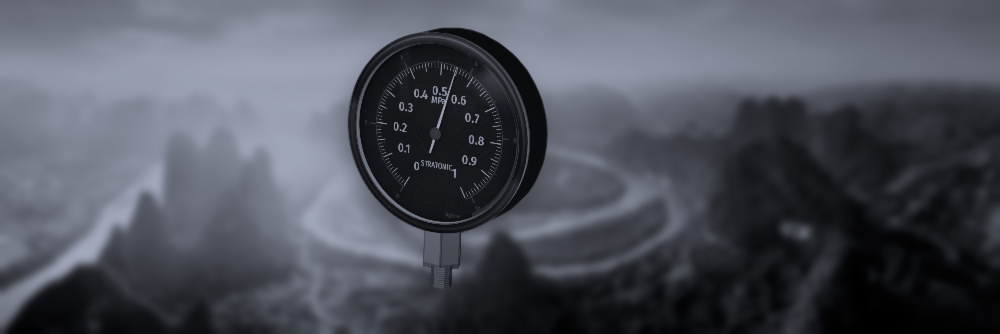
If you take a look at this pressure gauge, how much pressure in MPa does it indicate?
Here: 0.55 MPa
